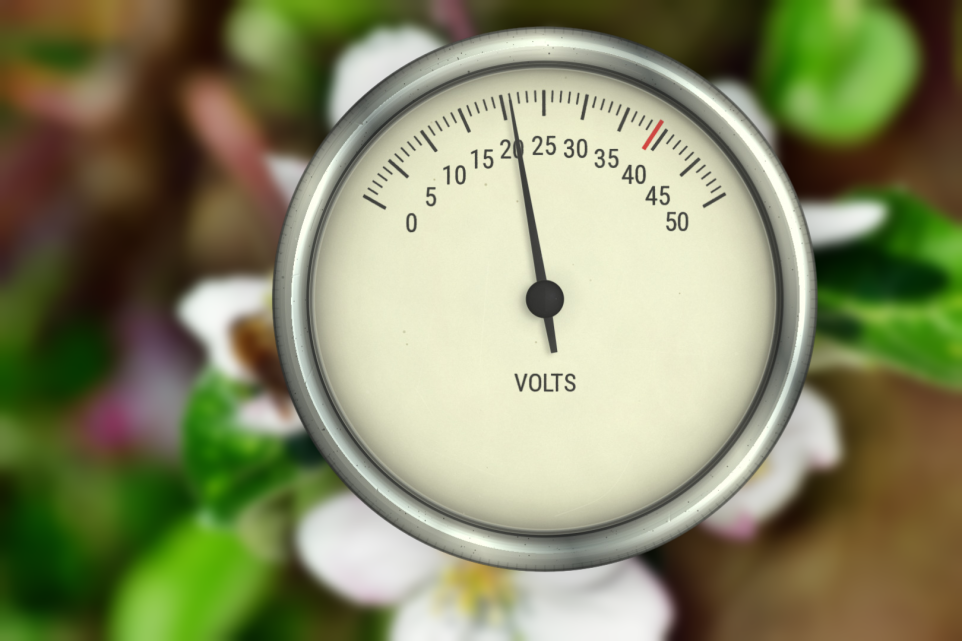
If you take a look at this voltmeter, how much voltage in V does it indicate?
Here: 21 V
